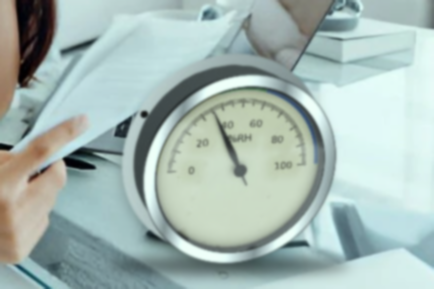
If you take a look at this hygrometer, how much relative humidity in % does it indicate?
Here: 35 %
